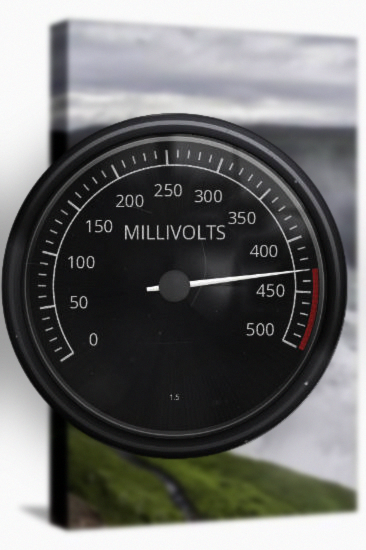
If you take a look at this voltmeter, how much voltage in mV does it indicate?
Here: 430 mV
